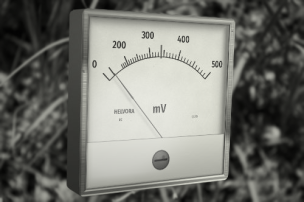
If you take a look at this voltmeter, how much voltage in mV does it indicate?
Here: 100 mV
